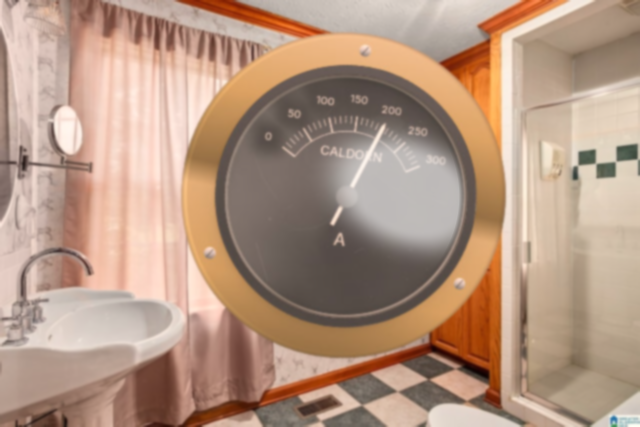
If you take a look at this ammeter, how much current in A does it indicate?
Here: 200 A
